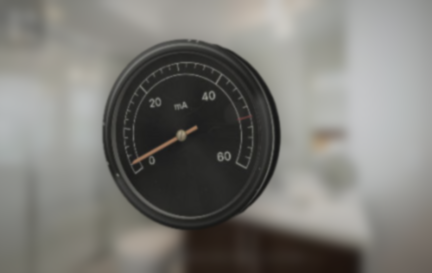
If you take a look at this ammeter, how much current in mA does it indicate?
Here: 2 mA
